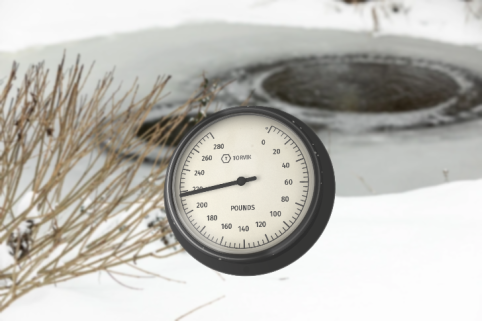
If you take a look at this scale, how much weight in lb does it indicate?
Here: 216 lb
